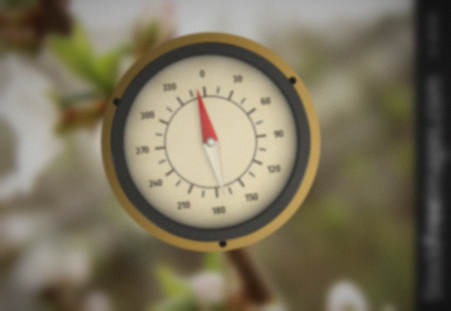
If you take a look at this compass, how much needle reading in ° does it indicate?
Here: 352.5 °
